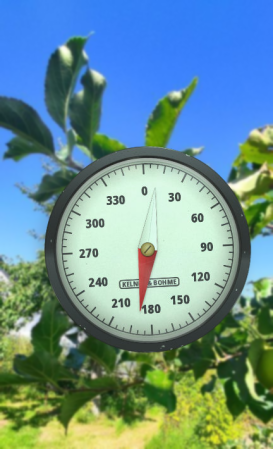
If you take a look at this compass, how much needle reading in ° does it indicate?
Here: 190 °
